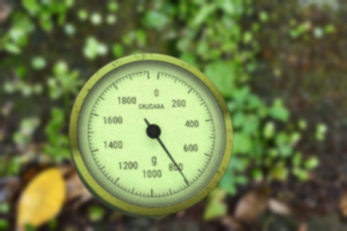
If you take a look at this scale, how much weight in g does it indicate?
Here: 800 g
